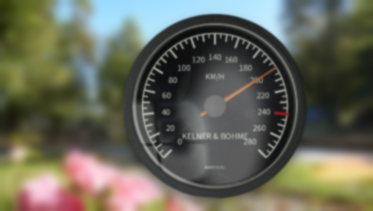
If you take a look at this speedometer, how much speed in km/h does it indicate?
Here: 200 km/h
